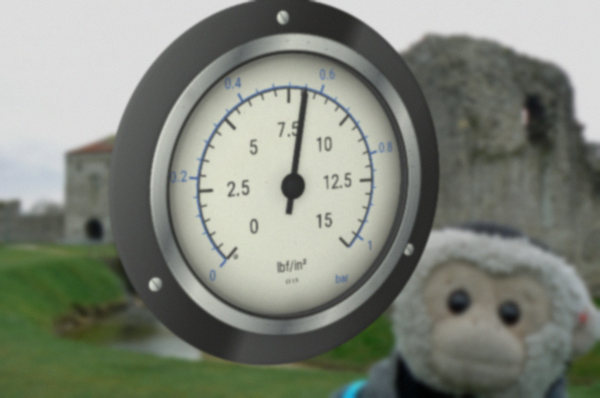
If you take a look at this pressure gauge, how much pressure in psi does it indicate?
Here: 8 psi
